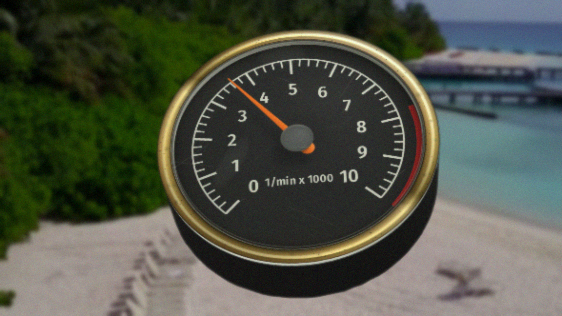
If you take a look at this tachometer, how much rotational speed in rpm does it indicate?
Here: 3600 rpm
